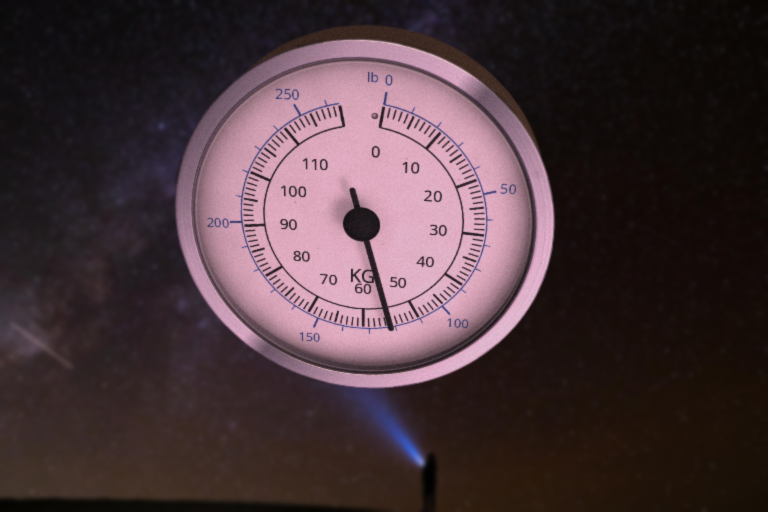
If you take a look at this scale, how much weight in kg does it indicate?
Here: 55 kg
